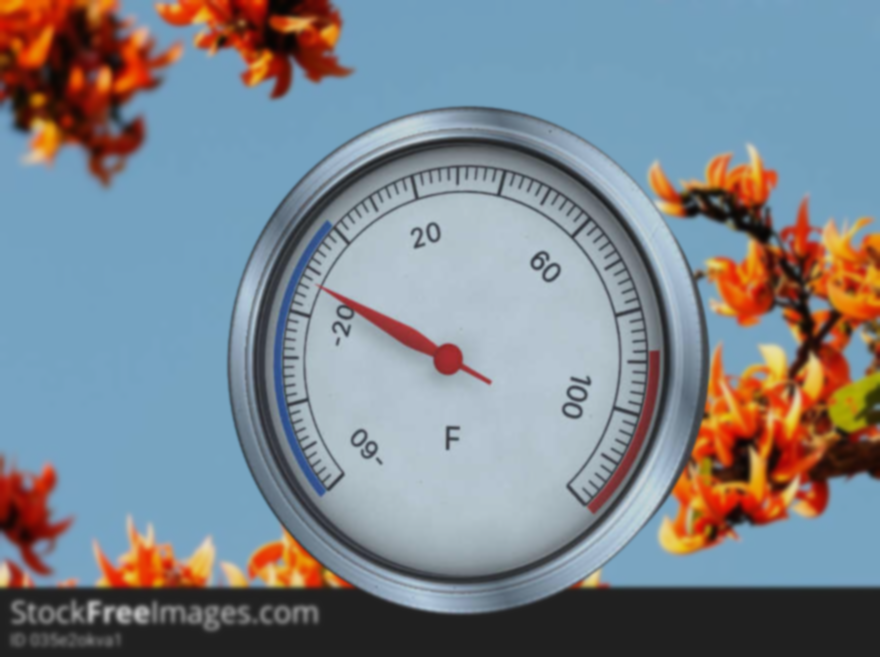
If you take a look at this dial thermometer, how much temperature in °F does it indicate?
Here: -12 °F
